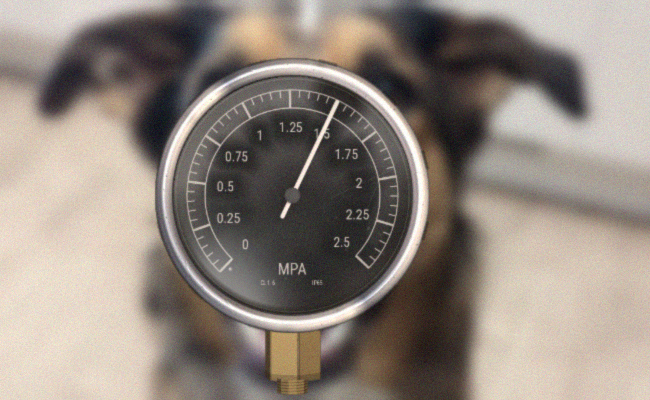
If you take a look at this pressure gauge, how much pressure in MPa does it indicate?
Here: 1.5 MPa
